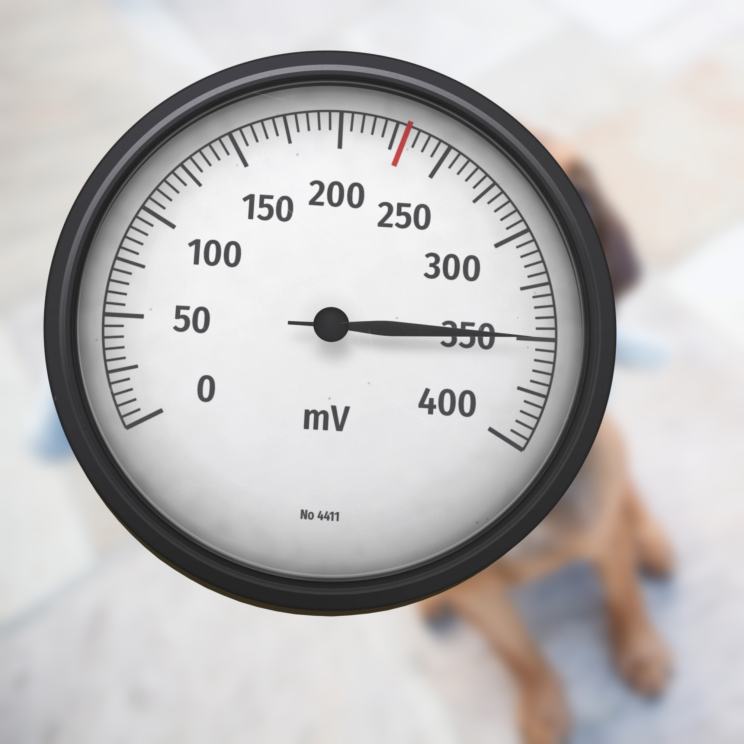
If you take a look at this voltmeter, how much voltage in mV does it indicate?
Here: 350 mV
